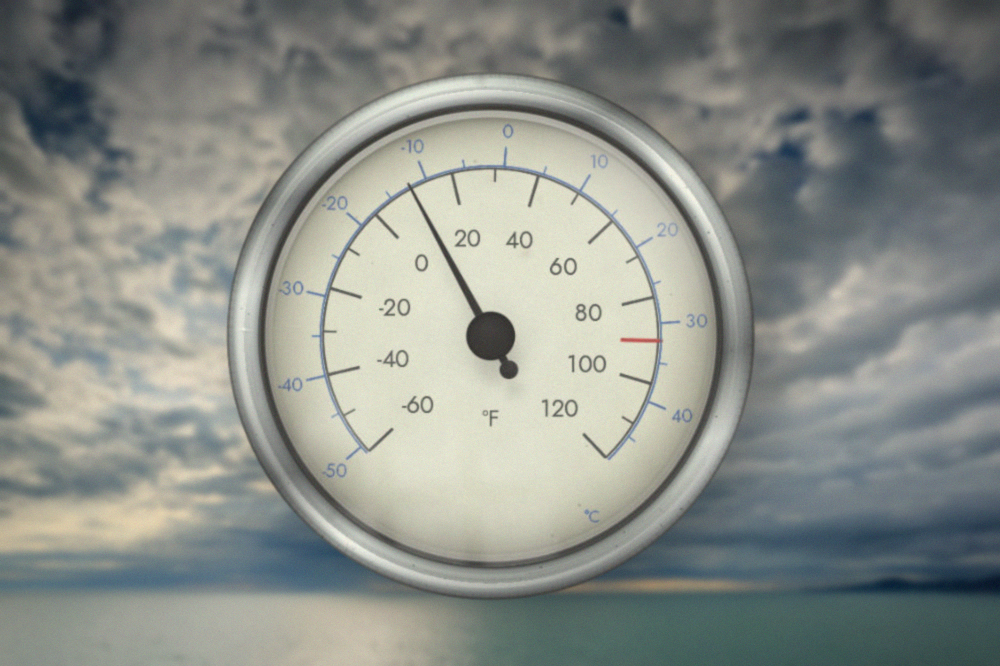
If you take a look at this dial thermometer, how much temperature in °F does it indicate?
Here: 10 °F
